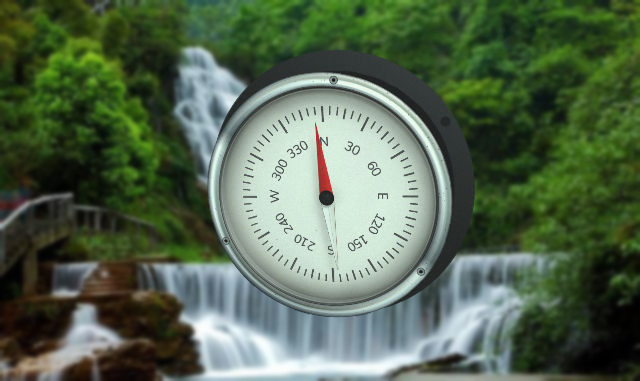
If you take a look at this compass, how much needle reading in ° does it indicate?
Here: 355 °
